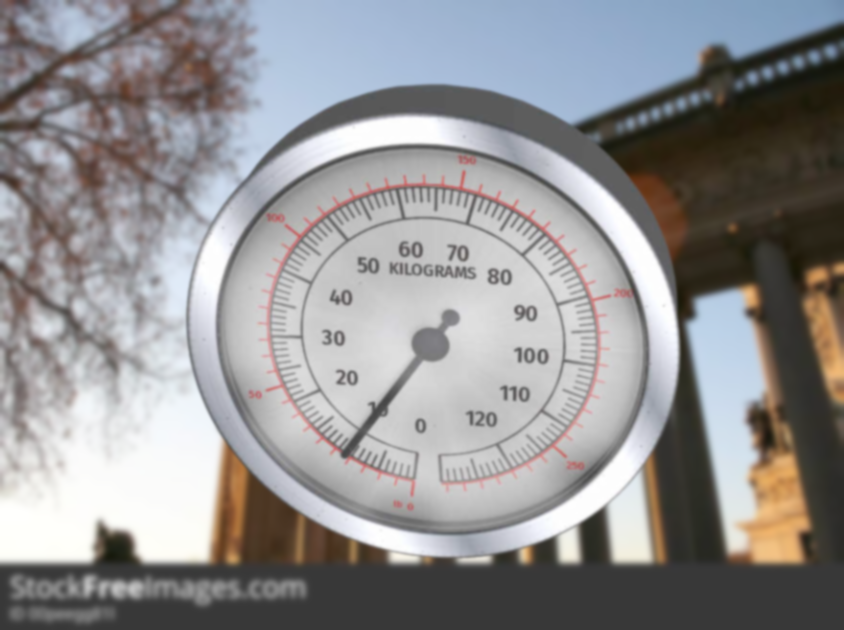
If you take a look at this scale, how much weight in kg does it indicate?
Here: 10 kg
